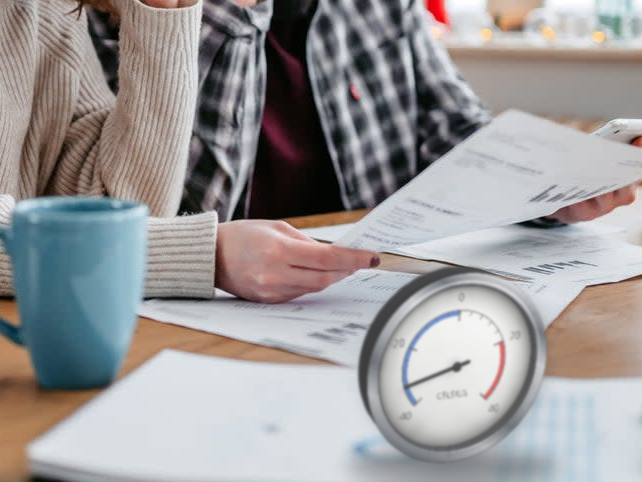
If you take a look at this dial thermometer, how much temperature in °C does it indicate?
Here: -32 °C
